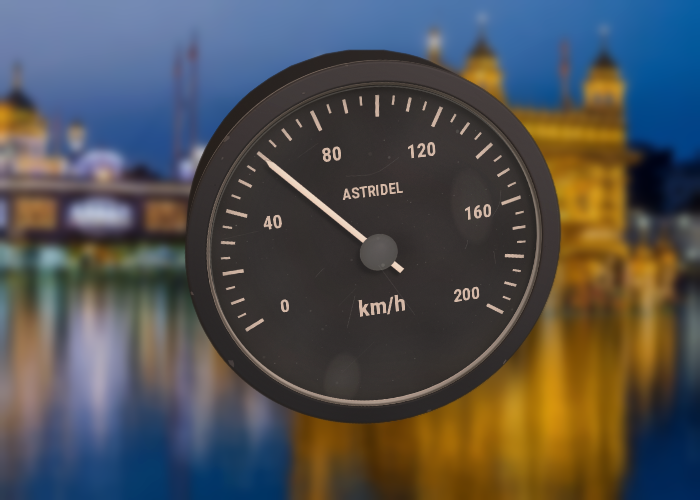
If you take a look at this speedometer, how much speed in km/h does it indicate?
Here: 60 km/h
